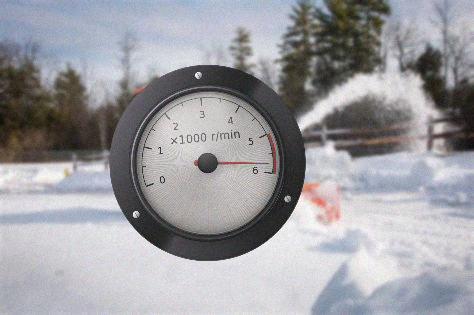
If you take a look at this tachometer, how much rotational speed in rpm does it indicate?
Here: 5750 rpm
